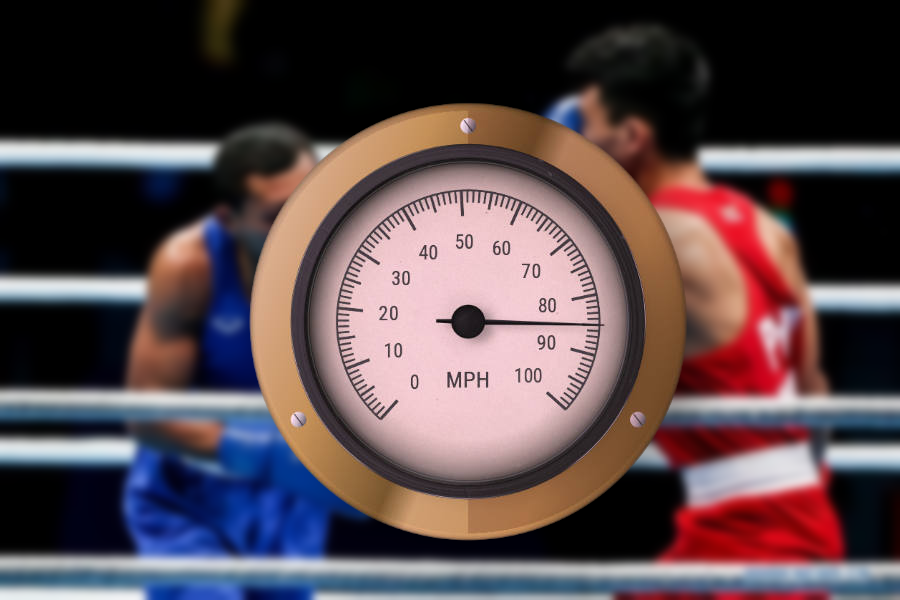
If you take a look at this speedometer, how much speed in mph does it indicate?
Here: 85 mph
